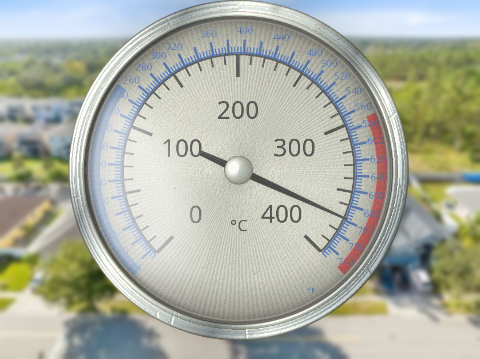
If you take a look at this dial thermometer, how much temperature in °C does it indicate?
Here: 370 °C
